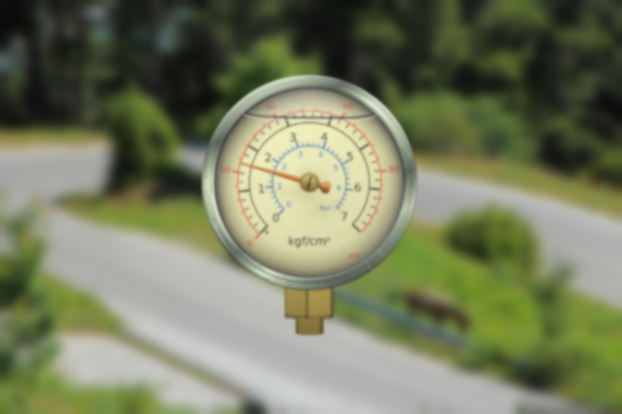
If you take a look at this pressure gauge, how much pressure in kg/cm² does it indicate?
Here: 1.6 kg/cm²
